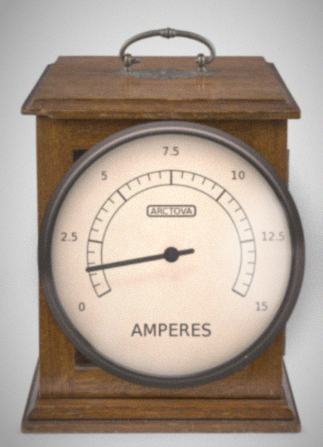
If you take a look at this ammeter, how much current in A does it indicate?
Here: 1.25 A
